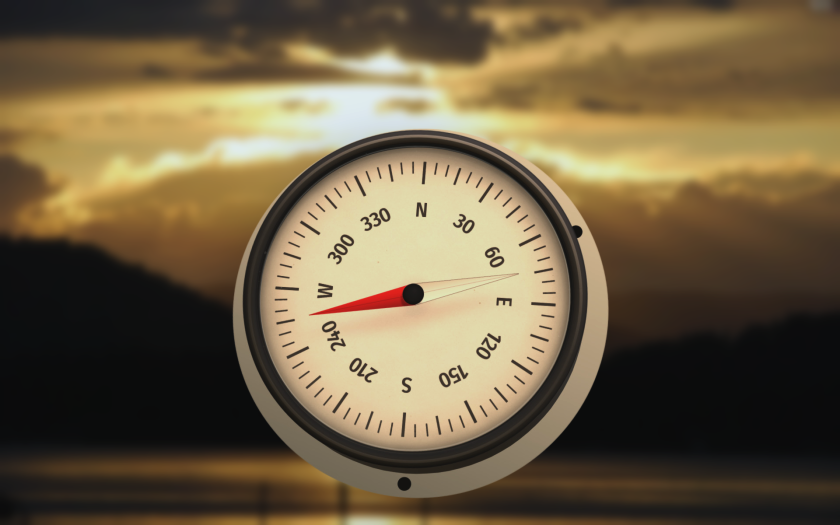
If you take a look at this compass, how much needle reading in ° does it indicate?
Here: 255 °
